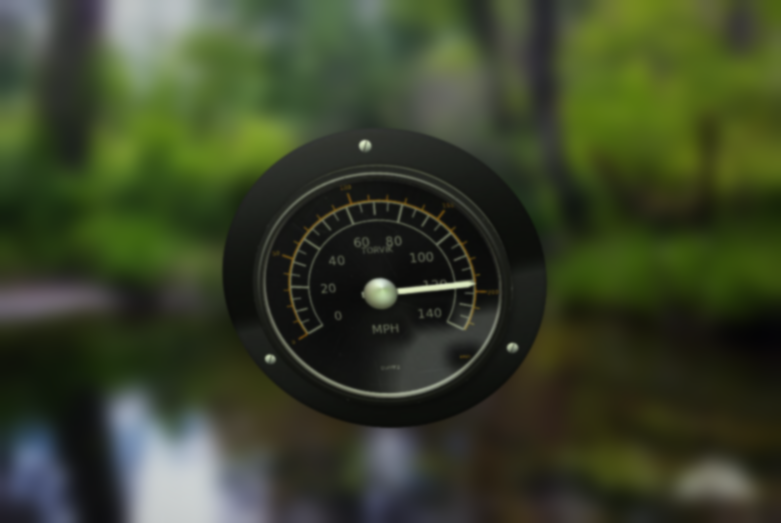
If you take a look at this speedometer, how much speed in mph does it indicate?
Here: 120 mph
